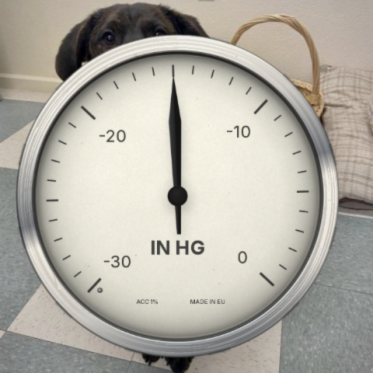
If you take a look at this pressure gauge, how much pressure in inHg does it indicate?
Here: -15 inHg
